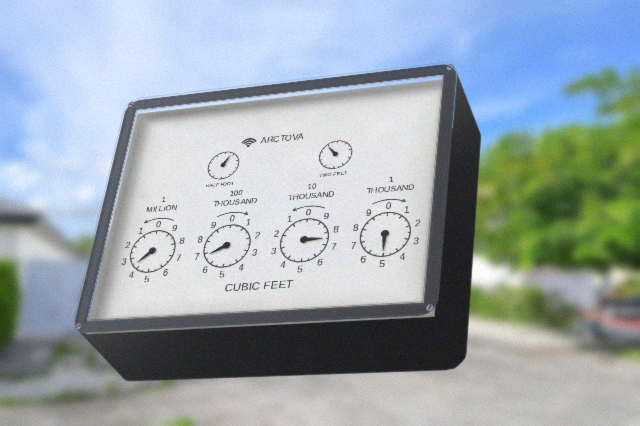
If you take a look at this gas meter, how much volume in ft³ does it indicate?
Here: 367500 ft³
